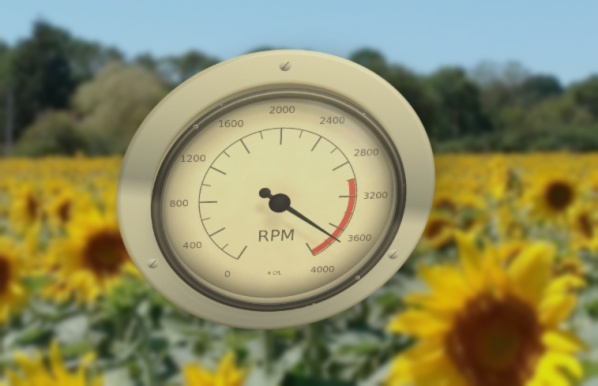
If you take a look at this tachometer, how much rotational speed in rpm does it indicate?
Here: 3700 rpm
